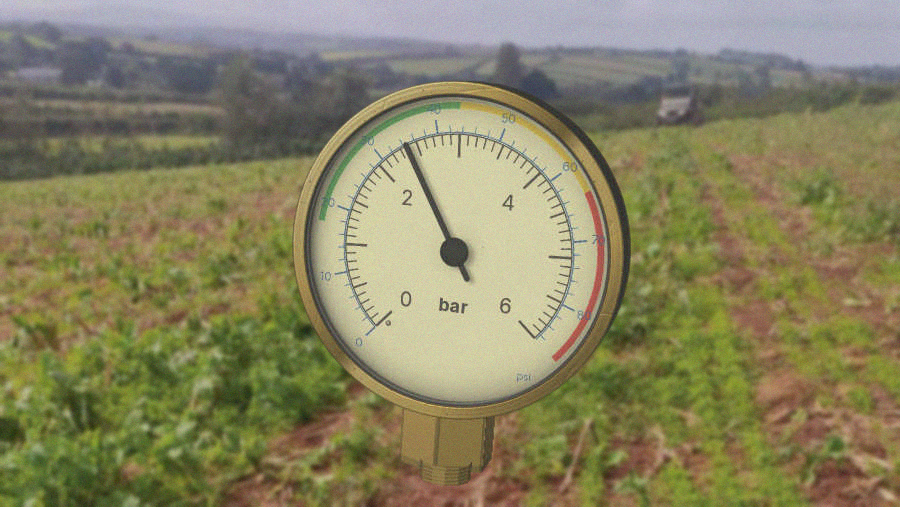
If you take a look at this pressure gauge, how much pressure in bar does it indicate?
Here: 2.4 bar
